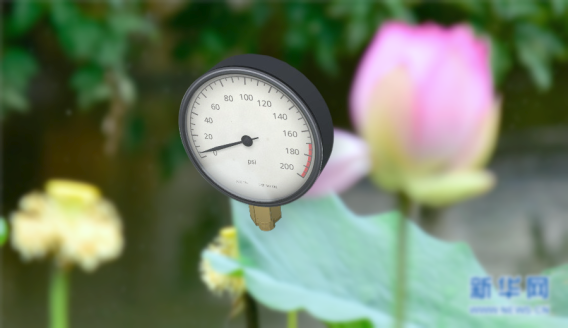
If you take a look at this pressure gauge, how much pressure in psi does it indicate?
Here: 5 psi
